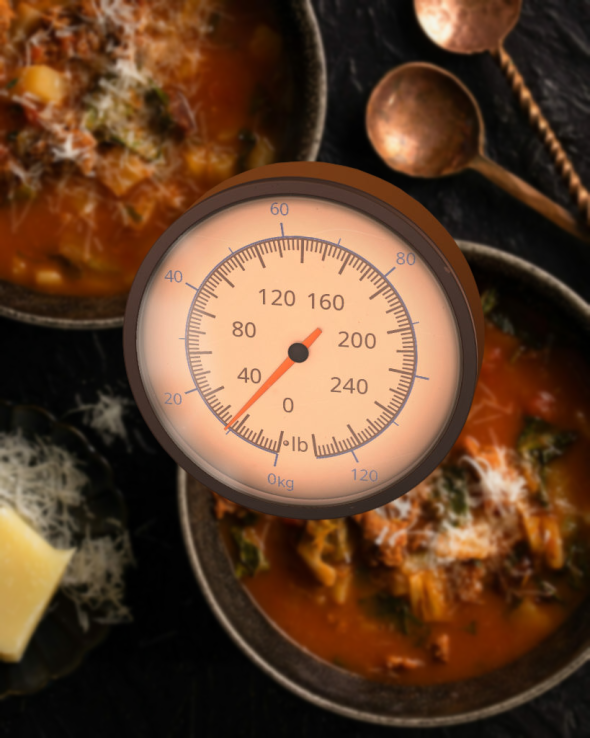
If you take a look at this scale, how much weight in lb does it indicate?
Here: 24 lb
